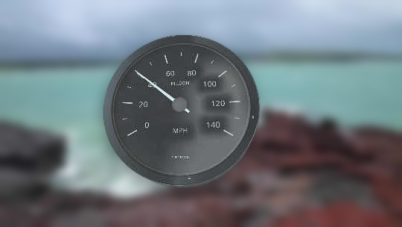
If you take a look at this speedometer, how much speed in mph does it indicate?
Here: 40 mph
